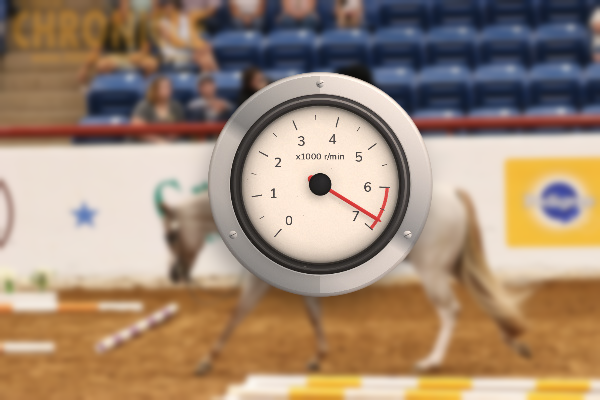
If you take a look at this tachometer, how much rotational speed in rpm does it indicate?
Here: 6750 rpm
